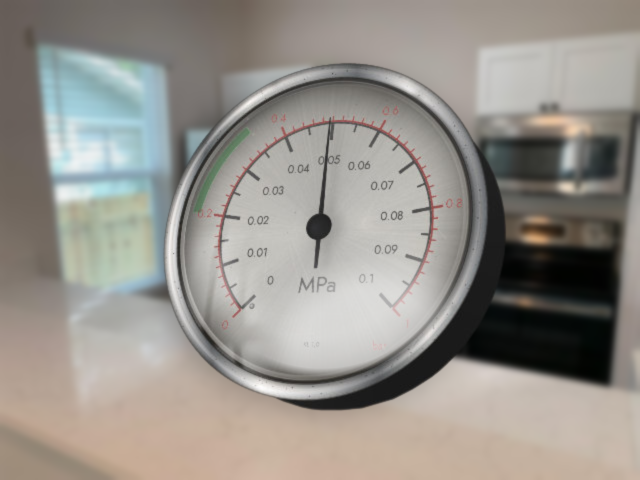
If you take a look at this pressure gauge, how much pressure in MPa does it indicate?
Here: 0.05 MPa
